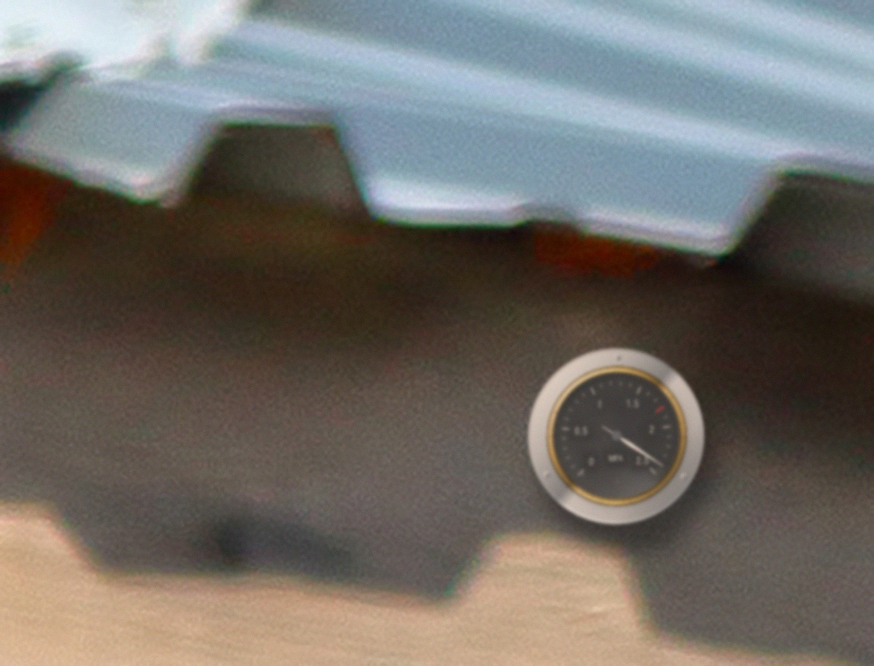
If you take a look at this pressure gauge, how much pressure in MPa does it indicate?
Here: 2.4 MPa
